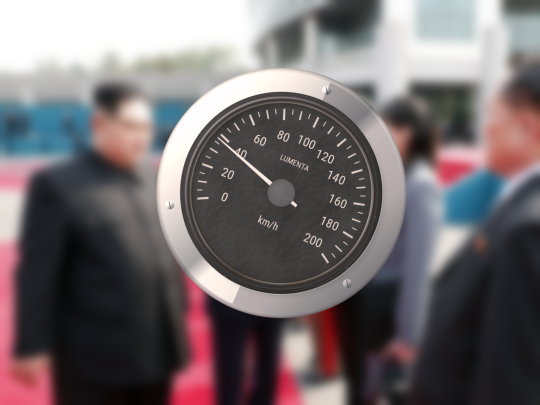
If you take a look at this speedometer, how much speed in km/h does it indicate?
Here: 37.5 km/h
